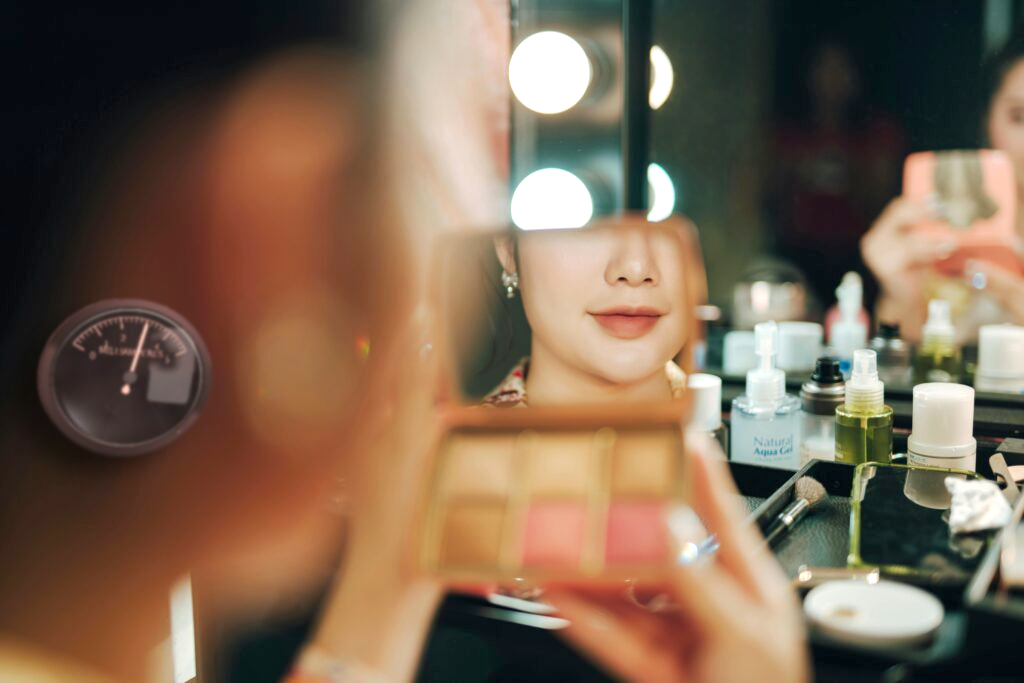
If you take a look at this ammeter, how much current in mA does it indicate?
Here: 3 mA
